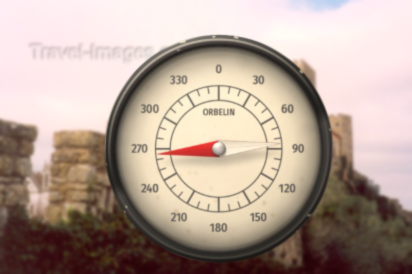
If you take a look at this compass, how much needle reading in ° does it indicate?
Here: 265 °
